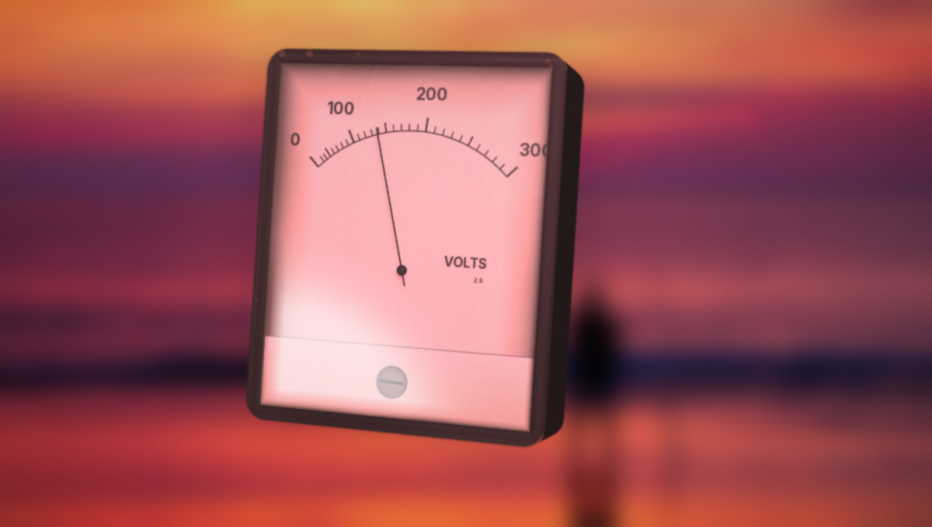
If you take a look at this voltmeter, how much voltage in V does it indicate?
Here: 140 V
